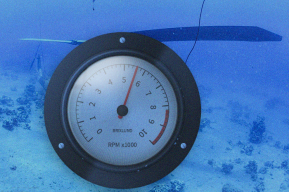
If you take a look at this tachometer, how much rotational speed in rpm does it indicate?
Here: 5600 rpm
